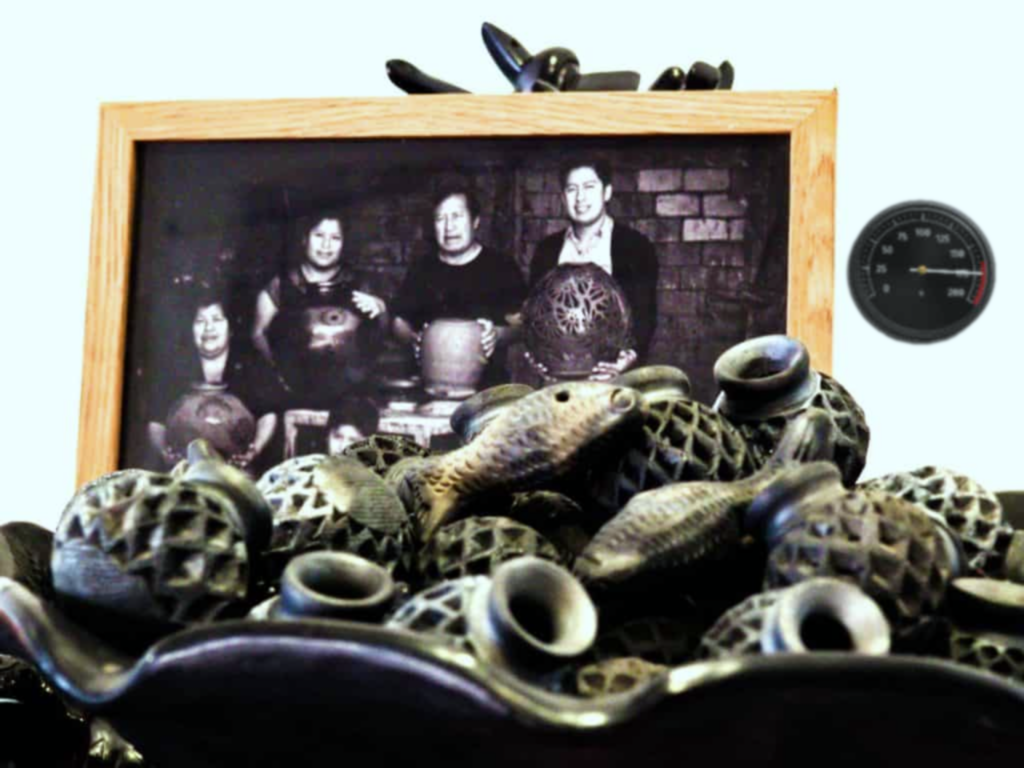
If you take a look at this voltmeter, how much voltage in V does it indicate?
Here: 175 V
